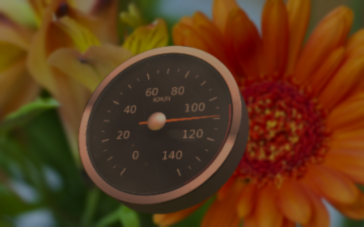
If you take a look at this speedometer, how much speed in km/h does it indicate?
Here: 110 km/h
